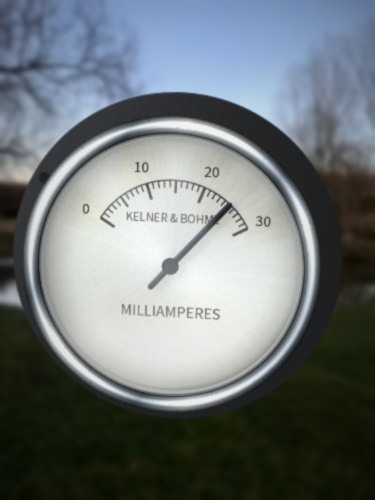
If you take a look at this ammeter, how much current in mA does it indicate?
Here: 25 mA
